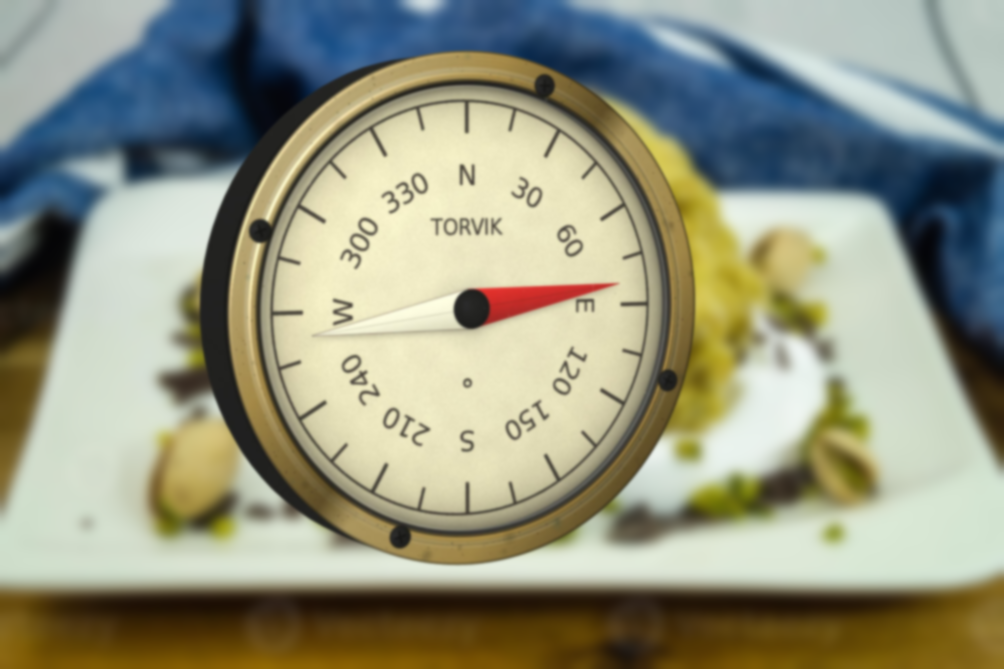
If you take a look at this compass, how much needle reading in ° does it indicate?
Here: 82.5 °
